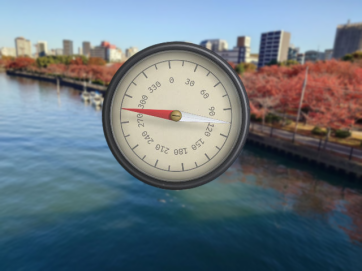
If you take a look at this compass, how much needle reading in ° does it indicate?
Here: 285 °
